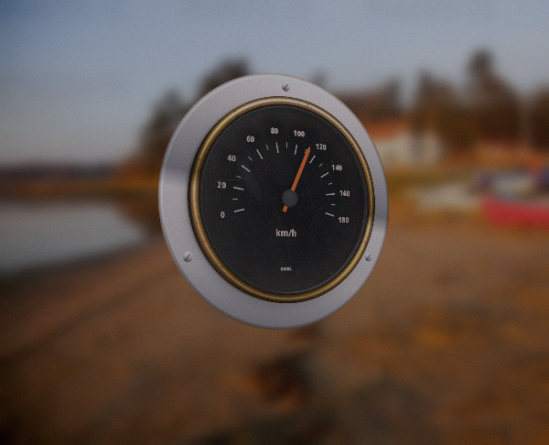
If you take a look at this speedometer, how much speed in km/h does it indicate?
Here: 110 km/h
